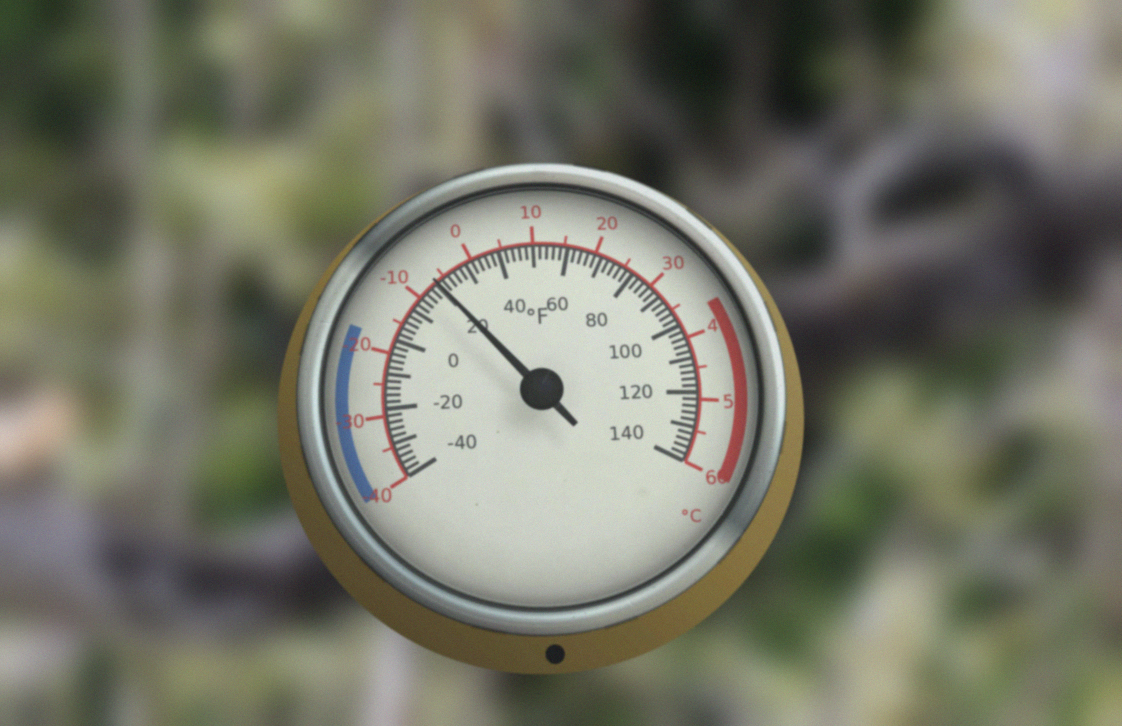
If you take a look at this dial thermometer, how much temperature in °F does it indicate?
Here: 20 °F
